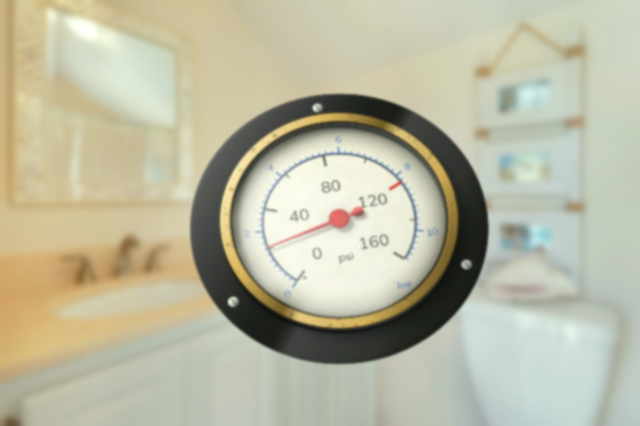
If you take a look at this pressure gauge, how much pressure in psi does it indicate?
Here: 20 psi
